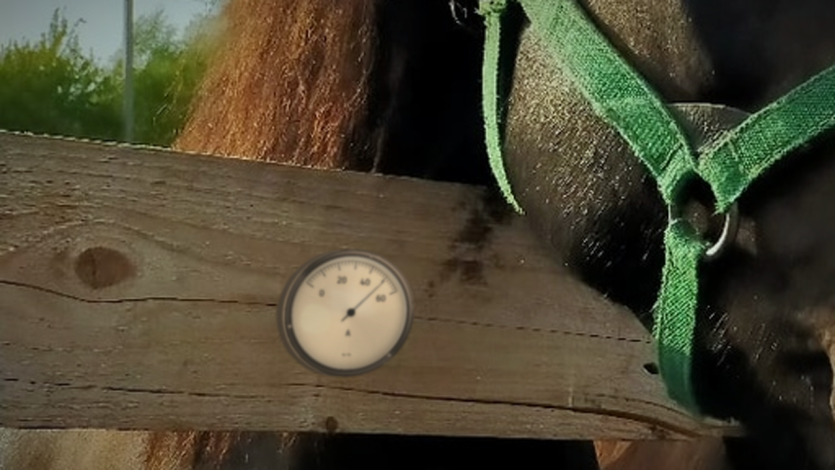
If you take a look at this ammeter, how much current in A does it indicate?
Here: 50 A
